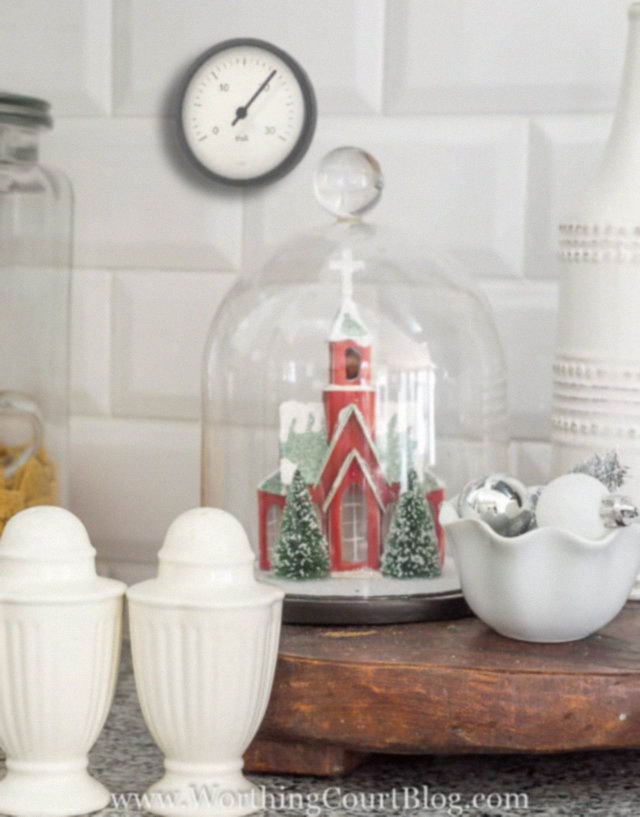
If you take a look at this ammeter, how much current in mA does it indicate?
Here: 20 mA
